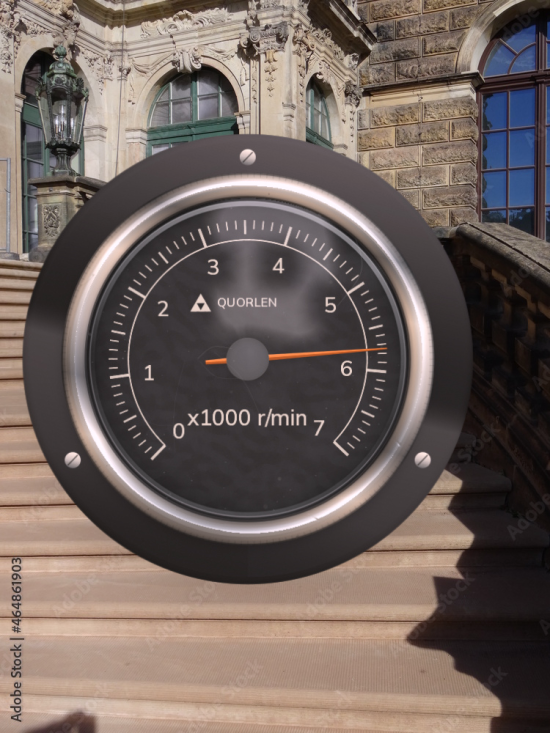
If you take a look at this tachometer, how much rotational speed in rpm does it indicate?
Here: 5750 rpm
